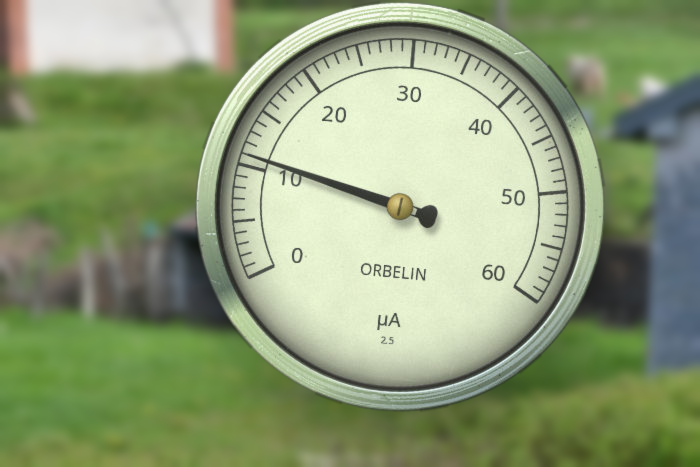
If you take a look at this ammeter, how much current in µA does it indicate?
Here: 11 µA
